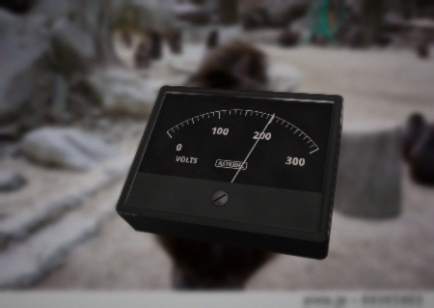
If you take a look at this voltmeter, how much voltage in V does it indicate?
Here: 200 V
